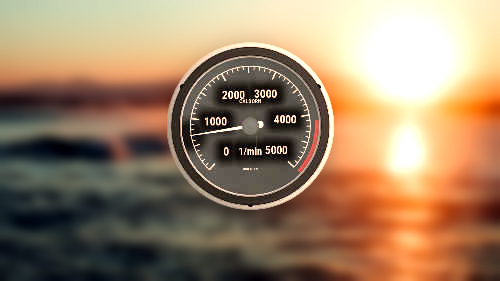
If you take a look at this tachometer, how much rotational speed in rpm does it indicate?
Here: 700 rpm
